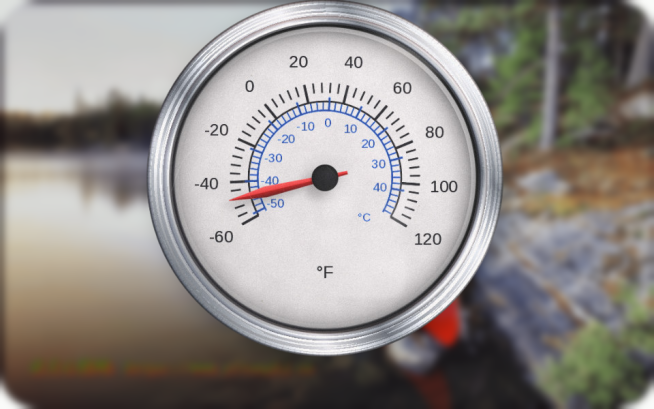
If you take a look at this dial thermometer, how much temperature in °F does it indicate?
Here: -48 °F
